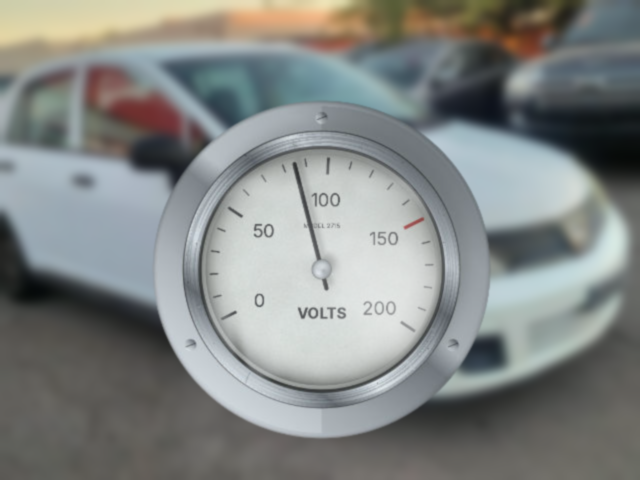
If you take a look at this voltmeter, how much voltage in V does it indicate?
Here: 85 V
